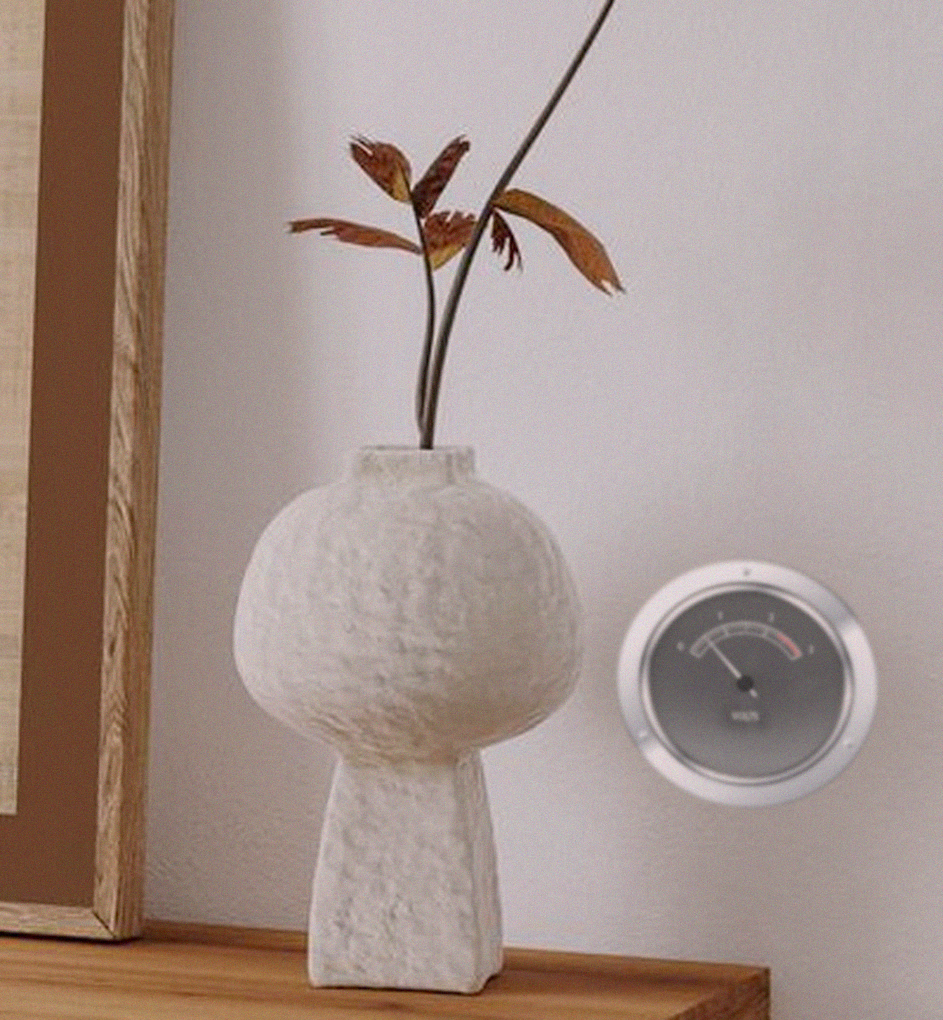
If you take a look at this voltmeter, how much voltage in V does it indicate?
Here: 0.5 V
